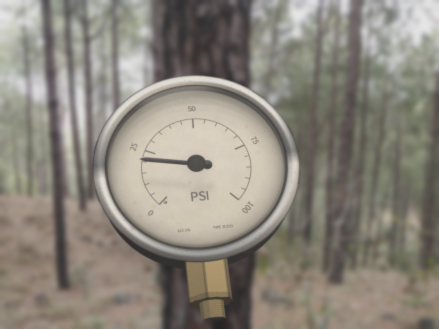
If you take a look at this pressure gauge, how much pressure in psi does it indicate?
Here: 20 psi
